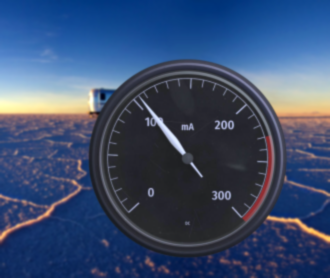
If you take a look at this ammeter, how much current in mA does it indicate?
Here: 105 mA
